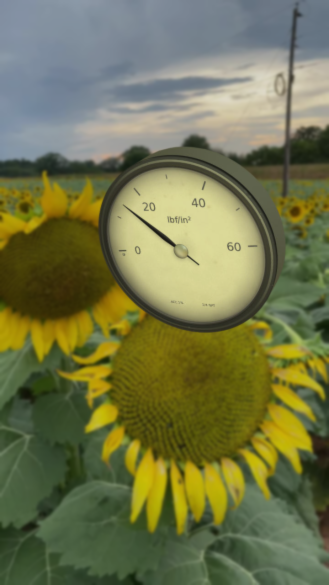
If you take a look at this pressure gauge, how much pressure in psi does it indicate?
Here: 15 psi
